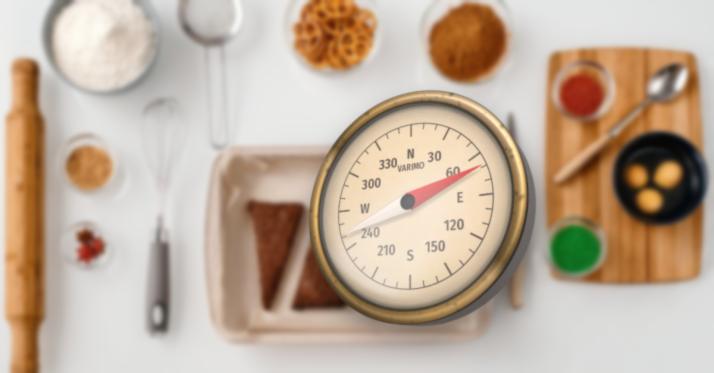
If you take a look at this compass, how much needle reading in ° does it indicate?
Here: 70 °
